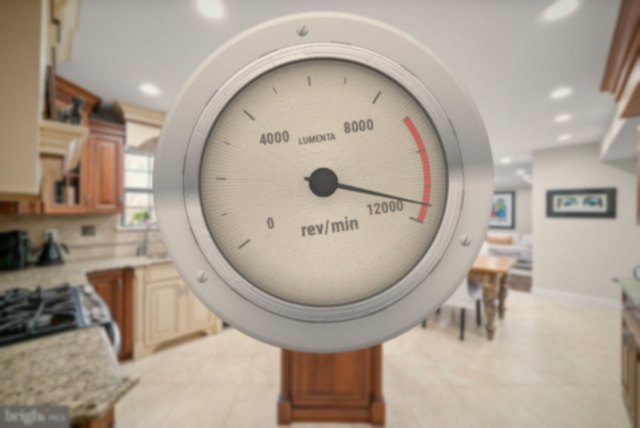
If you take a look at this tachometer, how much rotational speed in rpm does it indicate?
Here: 11500 rpm
